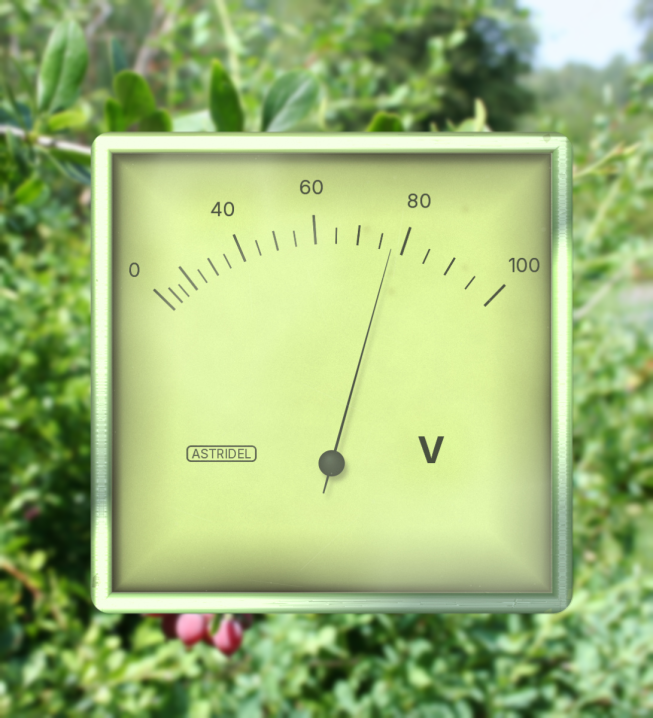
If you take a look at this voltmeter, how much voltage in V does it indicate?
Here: 77.5 V
